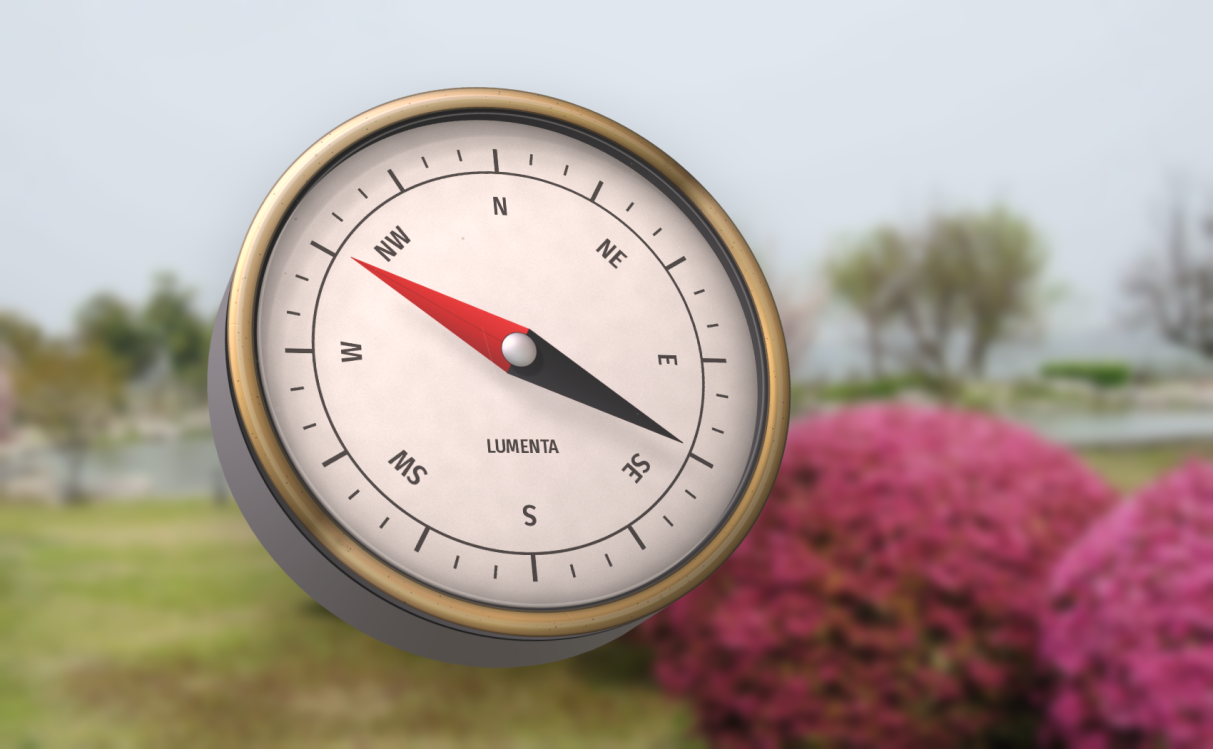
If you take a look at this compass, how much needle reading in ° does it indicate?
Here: 300 °
